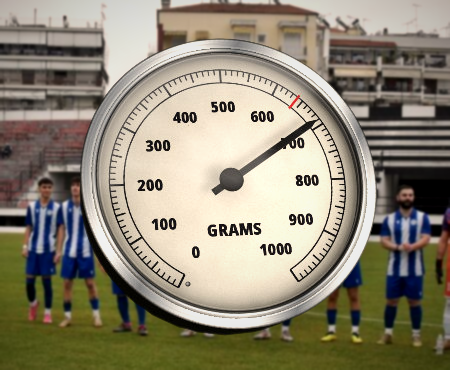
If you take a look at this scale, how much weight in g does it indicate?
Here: 690 g
